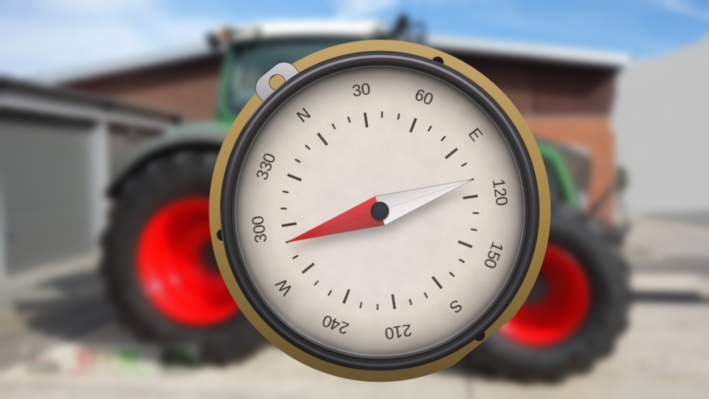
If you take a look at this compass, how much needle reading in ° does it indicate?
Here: 290 °
